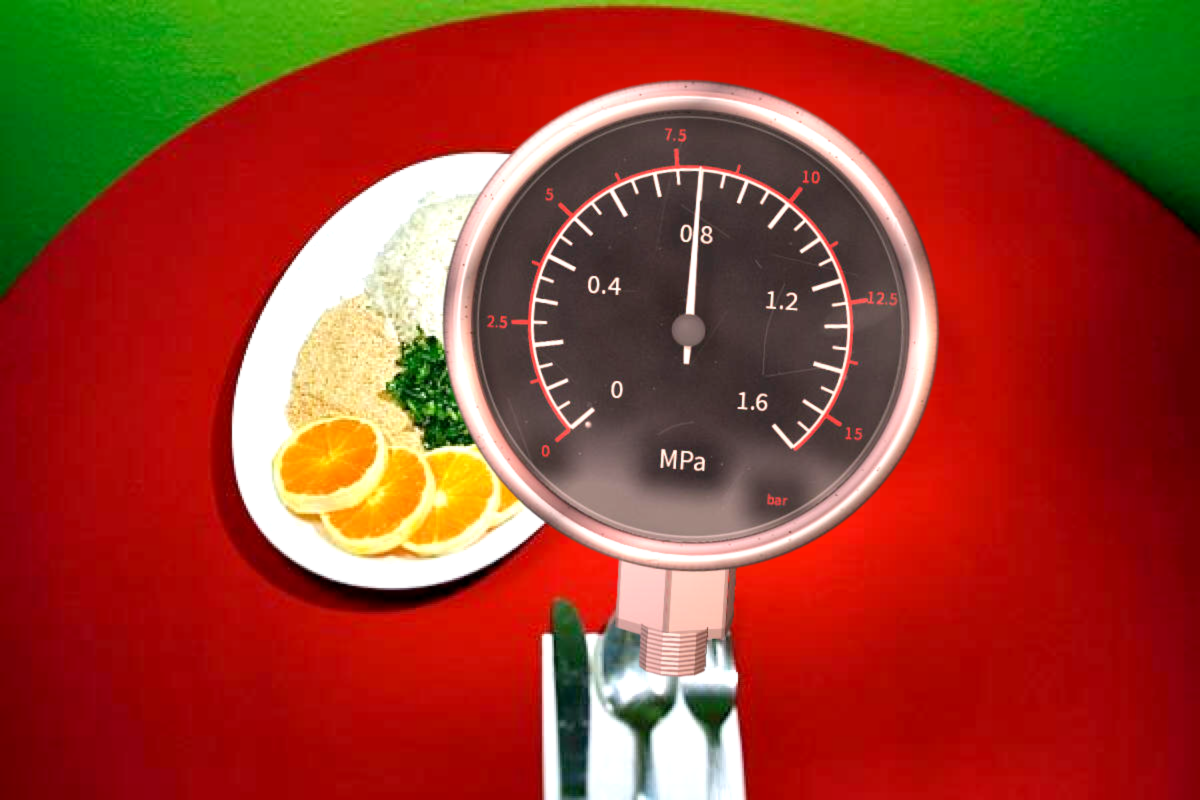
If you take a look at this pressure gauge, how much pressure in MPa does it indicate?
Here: 0.8 MPa
